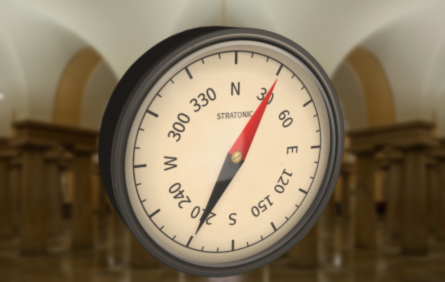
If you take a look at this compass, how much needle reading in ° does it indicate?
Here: 30 °
